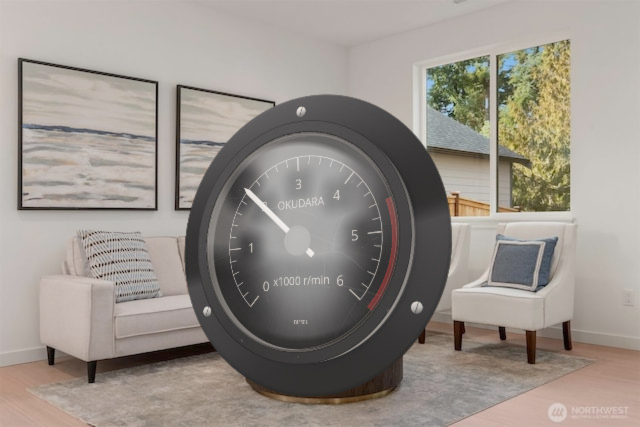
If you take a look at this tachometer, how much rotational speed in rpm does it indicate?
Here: 2000 rpm
